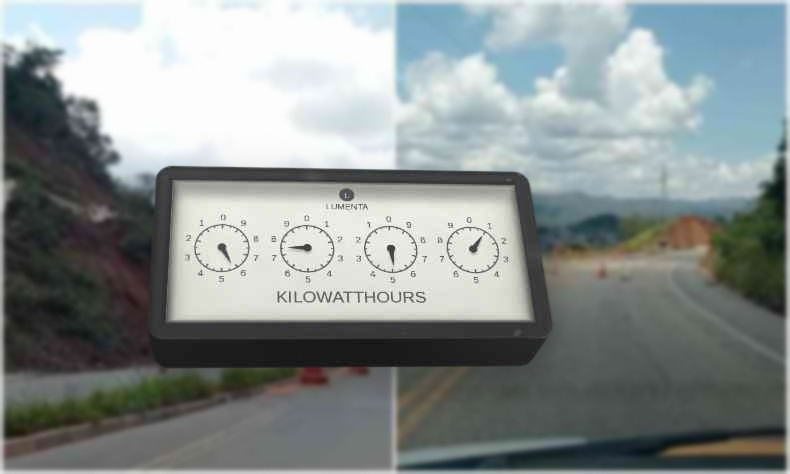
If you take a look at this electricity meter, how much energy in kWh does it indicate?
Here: 5751 kWh
